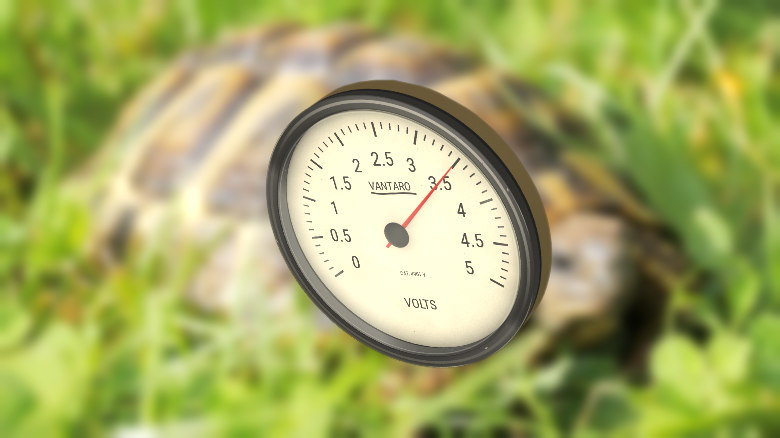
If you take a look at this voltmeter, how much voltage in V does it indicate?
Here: 3.5 V
